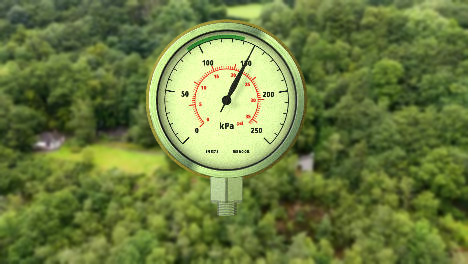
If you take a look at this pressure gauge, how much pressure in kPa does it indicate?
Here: 150 kPa
